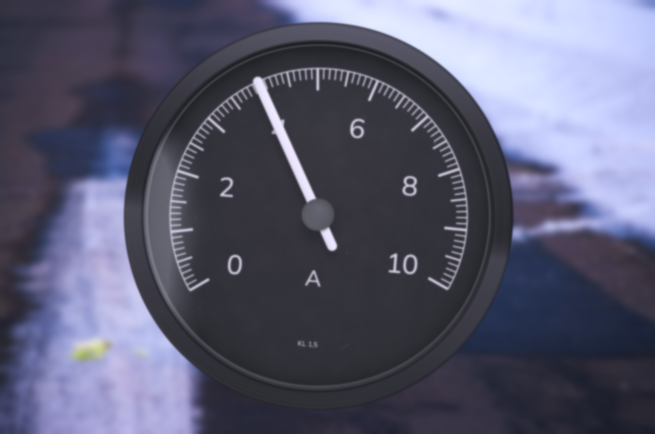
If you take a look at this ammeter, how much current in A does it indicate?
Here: 4 A
